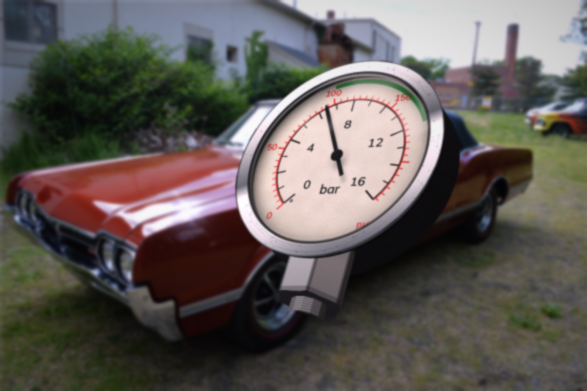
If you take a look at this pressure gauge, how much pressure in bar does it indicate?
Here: 6.5 bar
